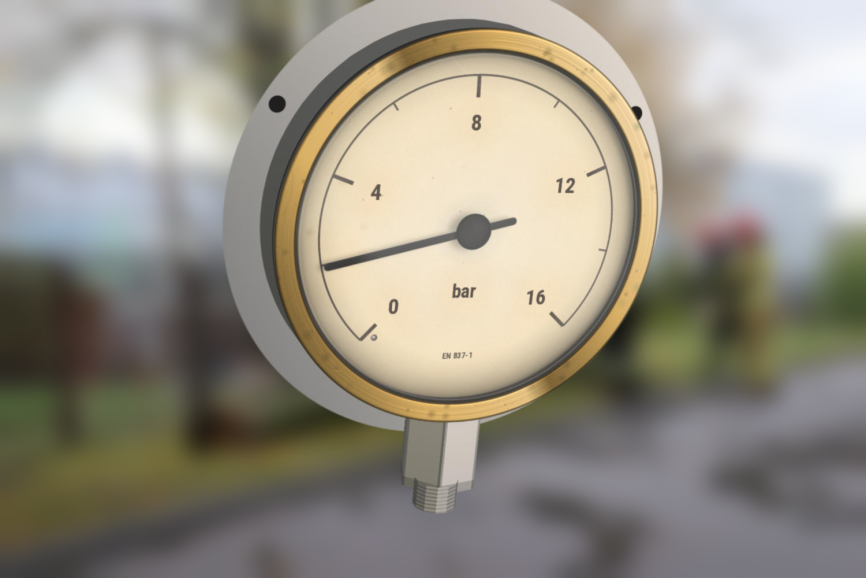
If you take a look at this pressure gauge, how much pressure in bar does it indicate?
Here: 2 bar
